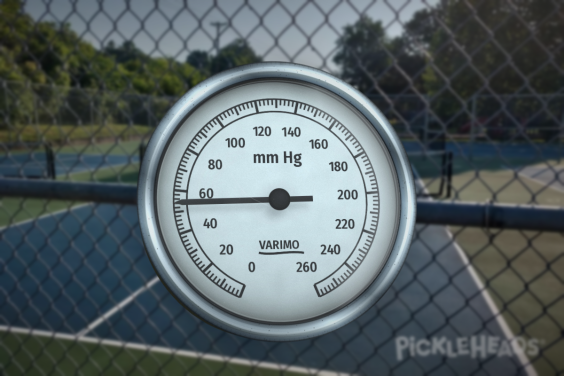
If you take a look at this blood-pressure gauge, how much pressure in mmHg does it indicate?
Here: 54 mmHg
